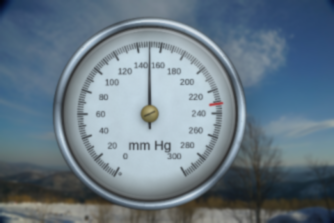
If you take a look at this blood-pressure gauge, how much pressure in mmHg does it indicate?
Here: 150 mmHg
